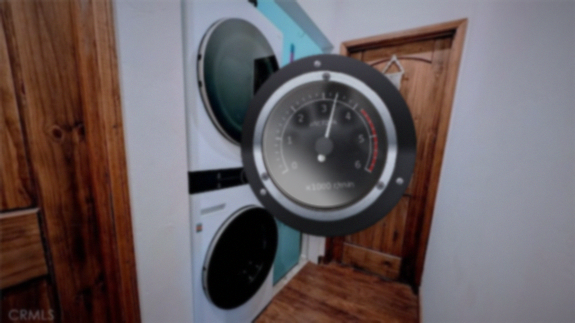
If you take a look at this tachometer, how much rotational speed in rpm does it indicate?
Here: 3400 rpm
